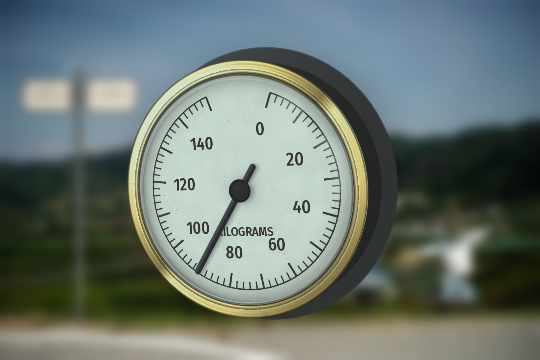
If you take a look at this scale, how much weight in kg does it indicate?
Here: 90 kg
